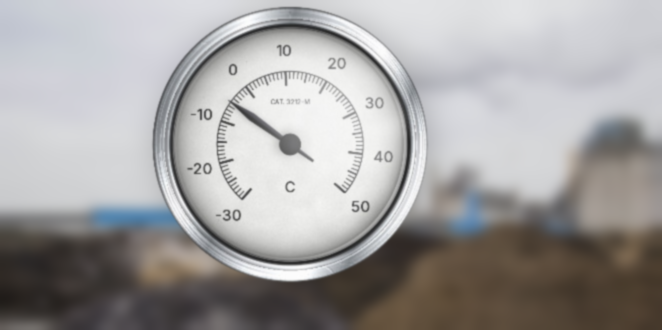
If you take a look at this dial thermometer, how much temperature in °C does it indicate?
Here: -5 °C
